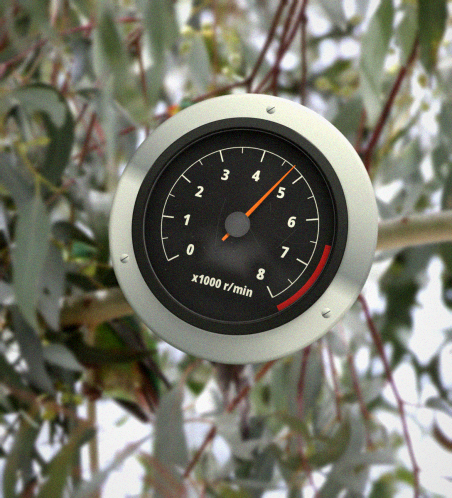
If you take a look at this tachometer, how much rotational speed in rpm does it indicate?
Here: 4750 rpm
